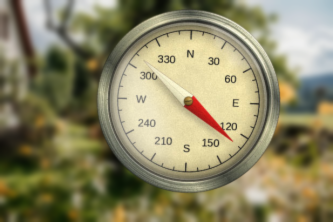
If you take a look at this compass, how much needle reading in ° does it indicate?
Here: 130 °
